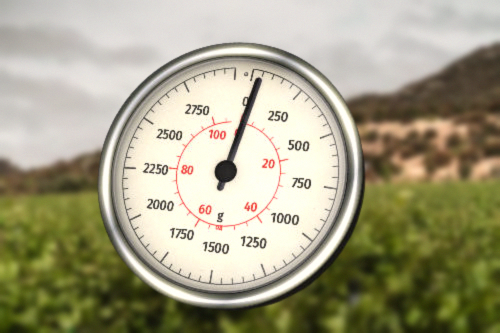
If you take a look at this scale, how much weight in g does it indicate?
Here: 50 g
